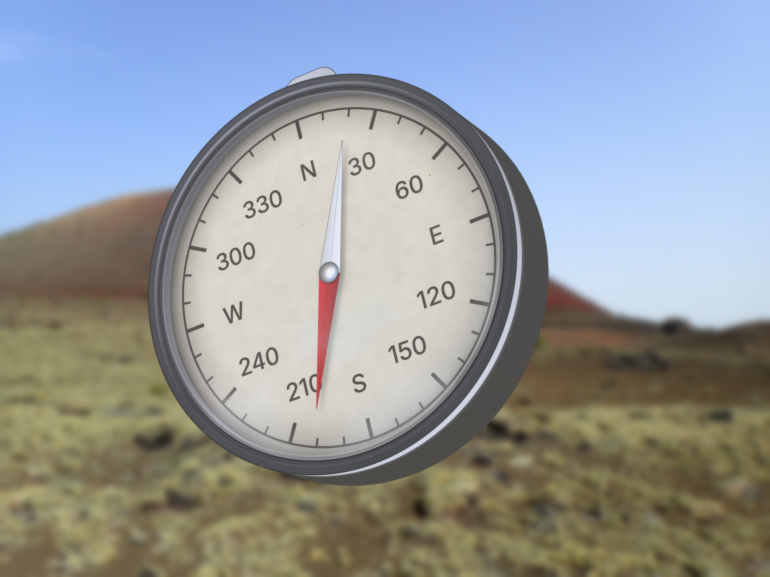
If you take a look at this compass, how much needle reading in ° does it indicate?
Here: 200 °
